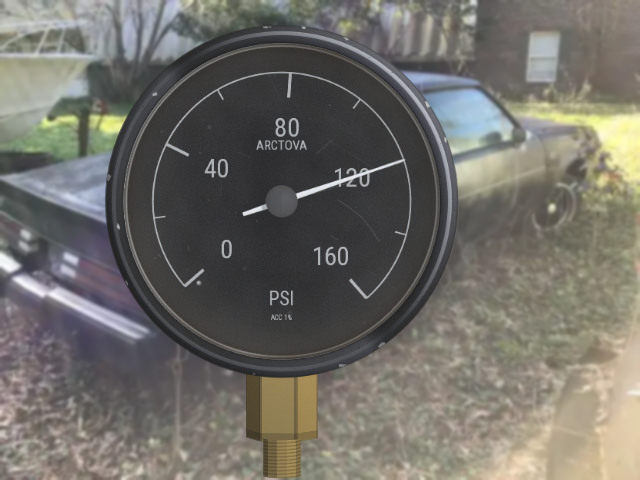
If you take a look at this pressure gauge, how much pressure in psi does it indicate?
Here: 120 psi
